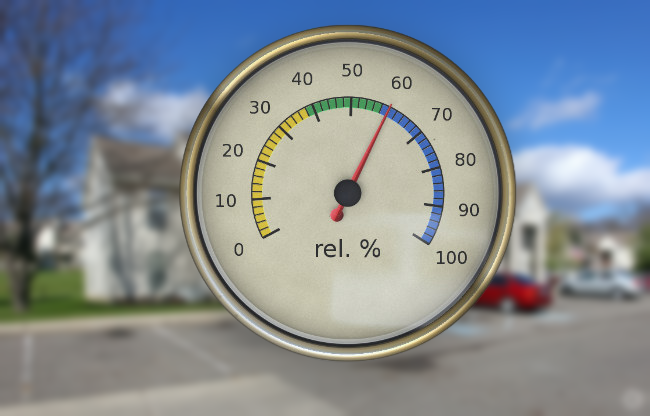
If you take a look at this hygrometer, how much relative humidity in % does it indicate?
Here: 60 %
